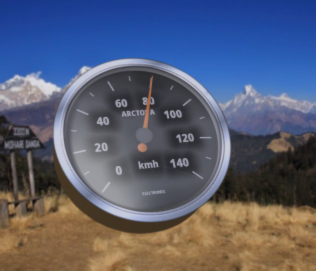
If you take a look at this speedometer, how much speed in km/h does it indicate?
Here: 80 km/h
